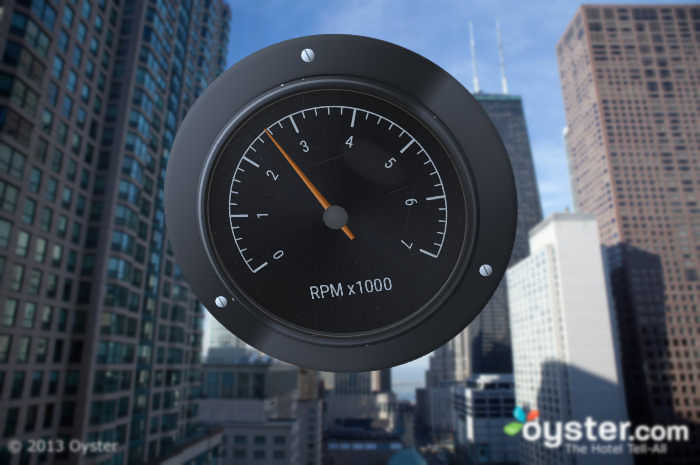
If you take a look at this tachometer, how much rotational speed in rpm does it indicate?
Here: 2600 rpm
